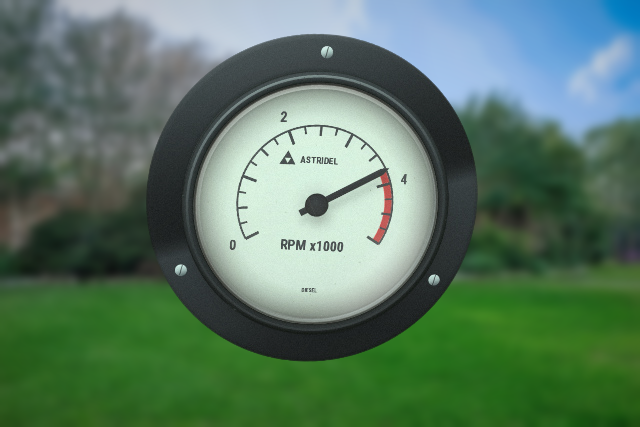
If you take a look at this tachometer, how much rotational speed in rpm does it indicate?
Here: 3750 rpm
